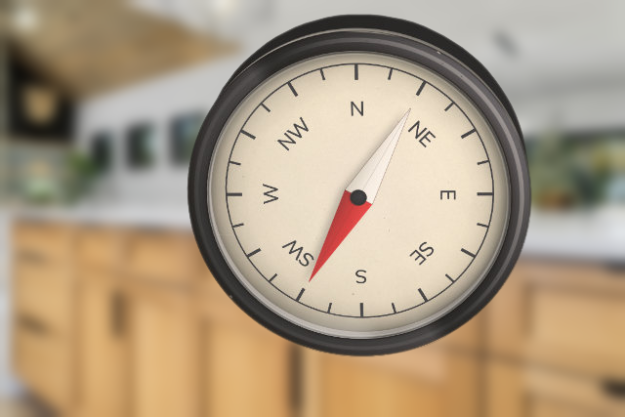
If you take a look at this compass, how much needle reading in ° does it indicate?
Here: 210 °
